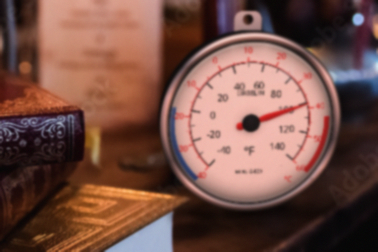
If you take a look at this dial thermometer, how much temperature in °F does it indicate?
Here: 100 °F
